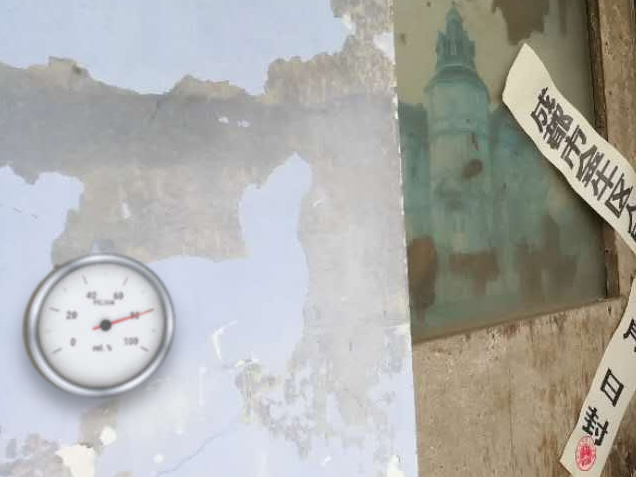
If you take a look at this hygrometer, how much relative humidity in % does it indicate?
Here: 80 %
